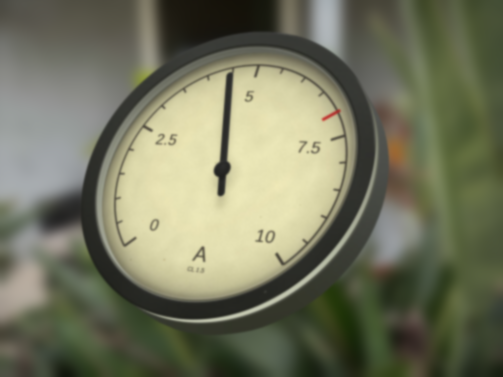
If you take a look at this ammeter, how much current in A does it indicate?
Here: 4.5 A
